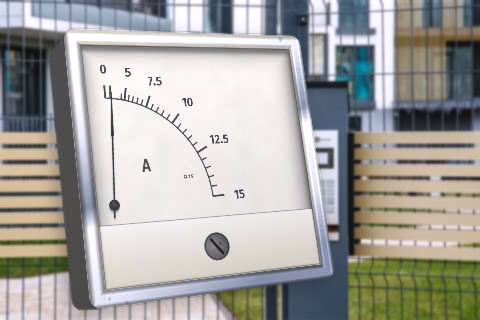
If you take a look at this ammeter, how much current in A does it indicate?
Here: 2.5 A
